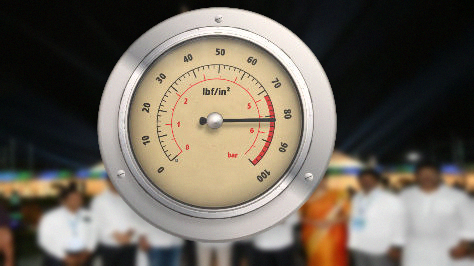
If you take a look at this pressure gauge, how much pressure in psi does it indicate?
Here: 82 psi
